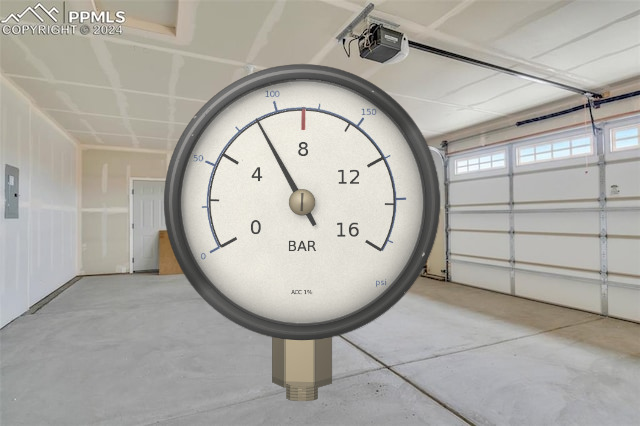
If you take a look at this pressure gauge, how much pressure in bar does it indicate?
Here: 6 bar
